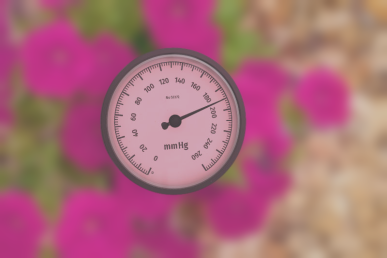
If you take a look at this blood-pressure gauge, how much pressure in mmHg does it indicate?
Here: 190 mmHg
